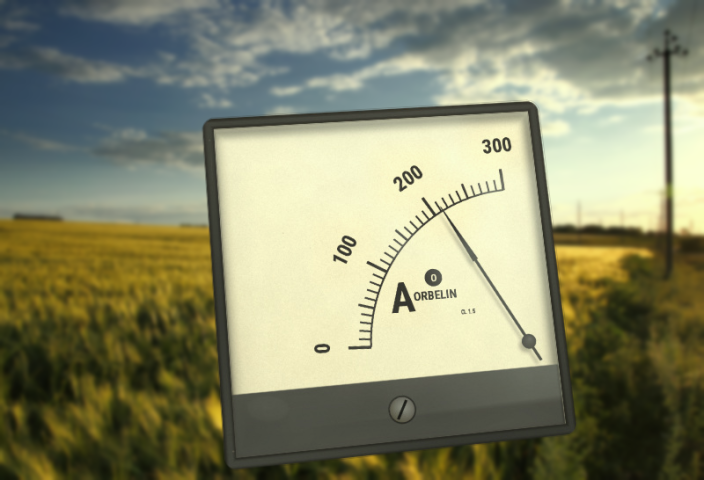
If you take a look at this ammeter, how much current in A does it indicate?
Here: 210 A
